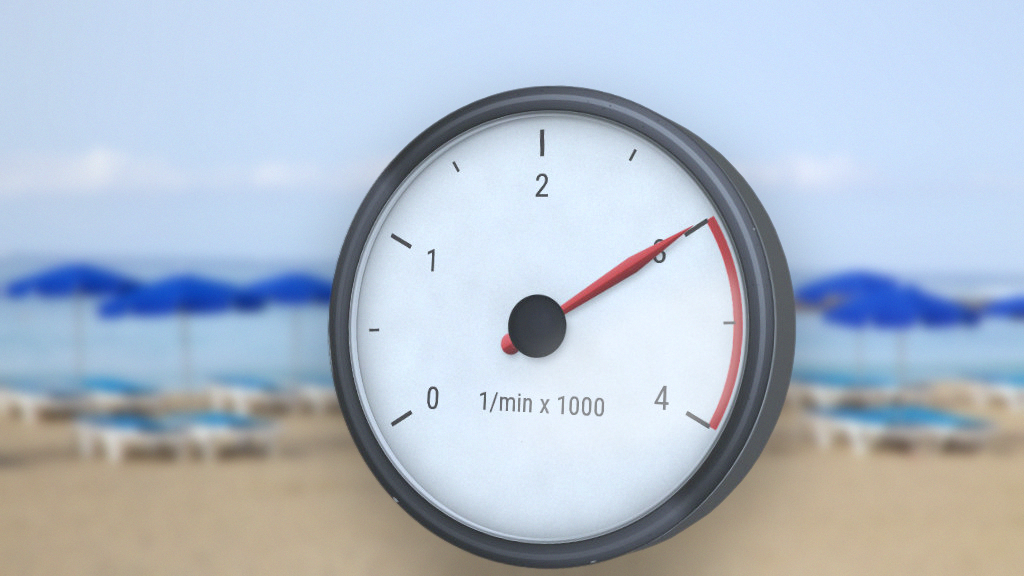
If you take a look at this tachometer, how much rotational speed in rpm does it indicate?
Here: 3000 rpm
